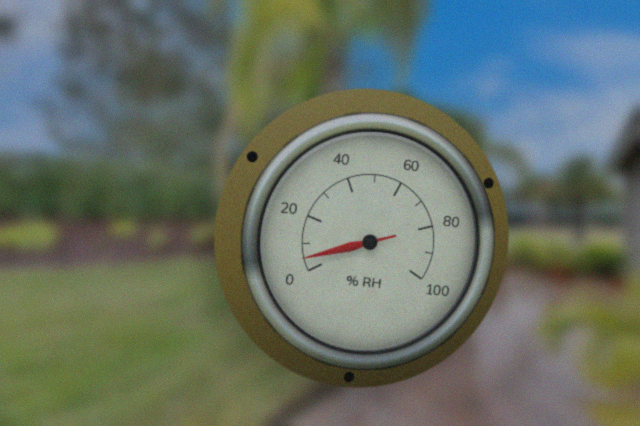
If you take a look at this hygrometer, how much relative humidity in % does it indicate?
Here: 5 %
